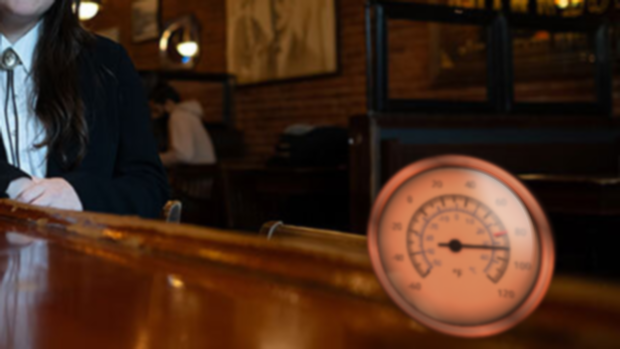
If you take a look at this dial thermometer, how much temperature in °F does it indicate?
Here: 90 °F
